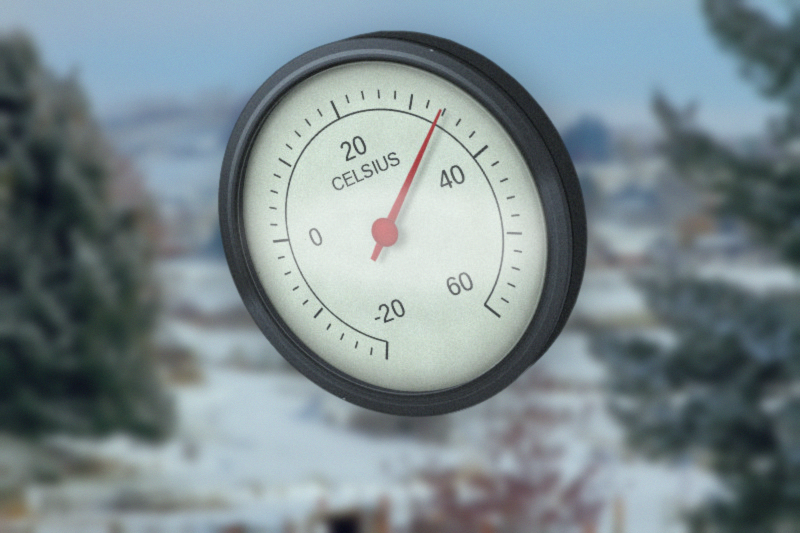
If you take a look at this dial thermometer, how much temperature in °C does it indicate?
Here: 34 °C
